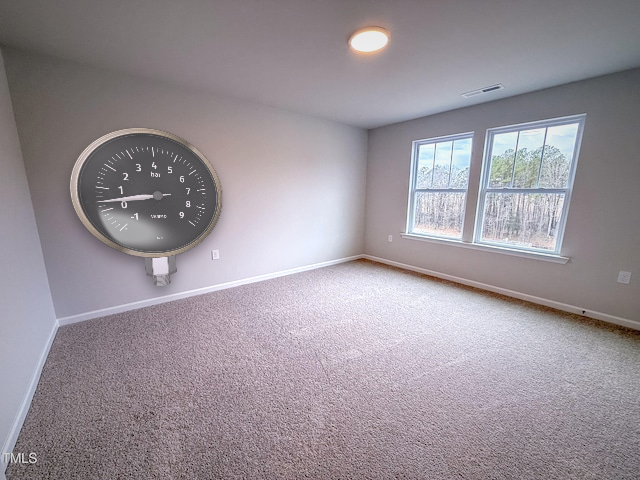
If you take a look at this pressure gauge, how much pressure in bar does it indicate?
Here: 0.4 bar
